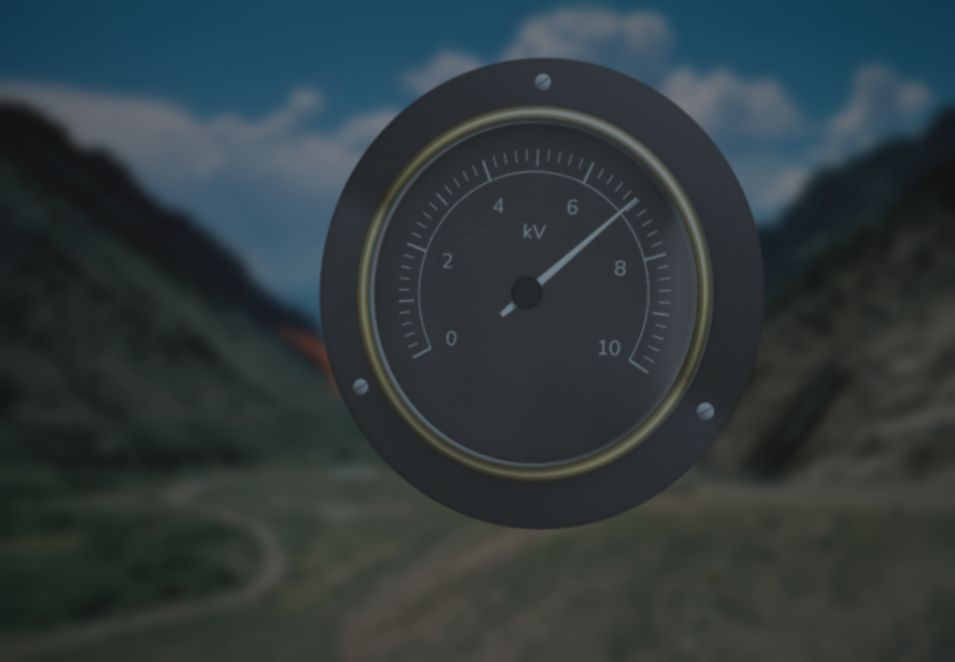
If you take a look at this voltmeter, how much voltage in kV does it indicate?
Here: 7 kV
